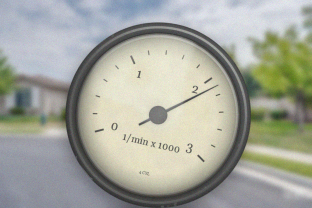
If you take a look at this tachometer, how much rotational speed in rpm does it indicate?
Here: 2100 rpm
